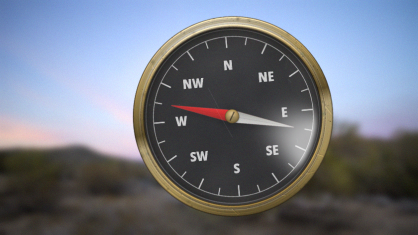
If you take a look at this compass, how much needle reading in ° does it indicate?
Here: 285 °
